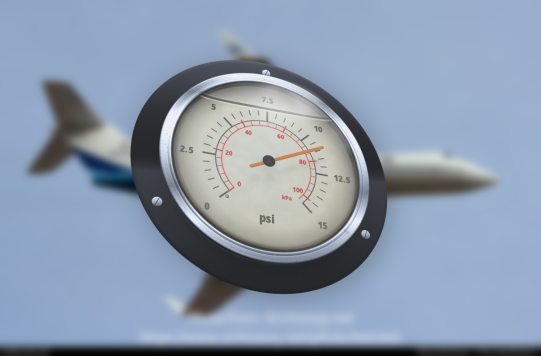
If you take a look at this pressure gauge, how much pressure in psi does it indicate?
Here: 11 psi
